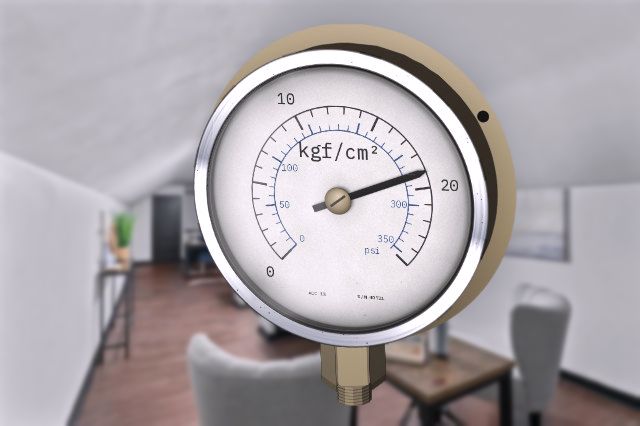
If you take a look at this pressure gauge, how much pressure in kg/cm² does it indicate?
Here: 19 kg/cm²
